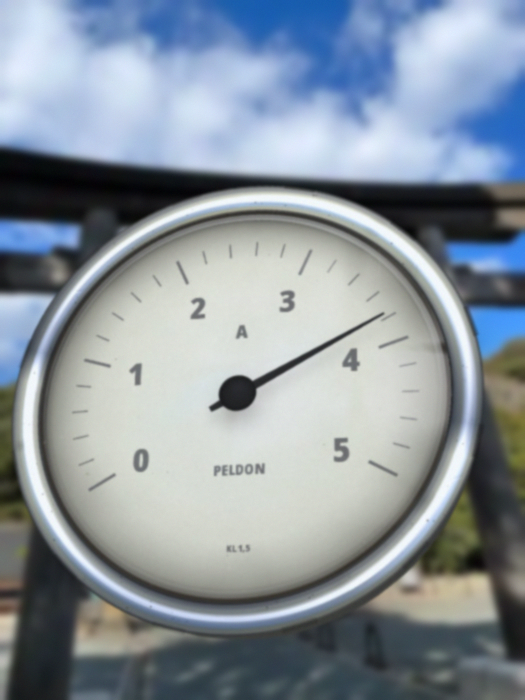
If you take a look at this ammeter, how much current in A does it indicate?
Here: 3.8 A
